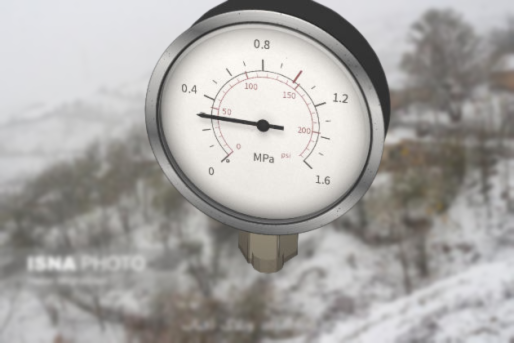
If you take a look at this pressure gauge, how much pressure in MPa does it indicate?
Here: 0.3 MPa
